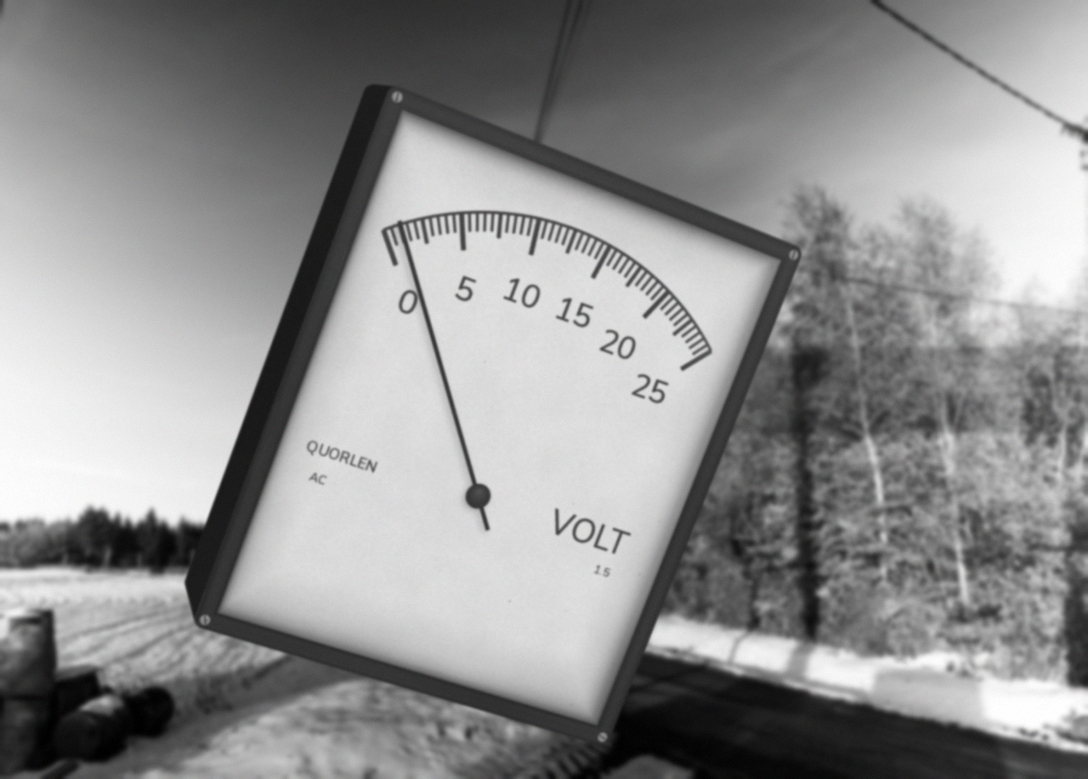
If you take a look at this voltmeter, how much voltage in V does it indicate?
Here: 1 V
